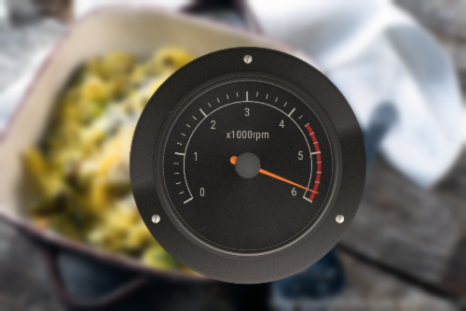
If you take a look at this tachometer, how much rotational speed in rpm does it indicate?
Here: 5800 rpm
